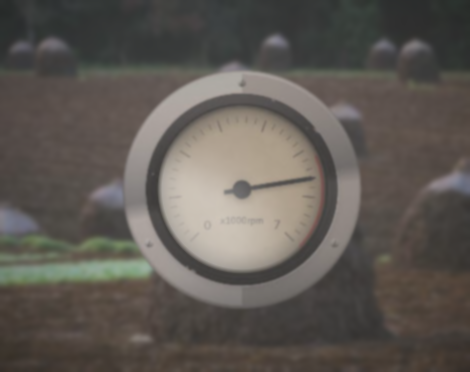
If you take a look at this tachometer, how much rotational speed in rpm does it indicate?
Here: 5600 rpm
